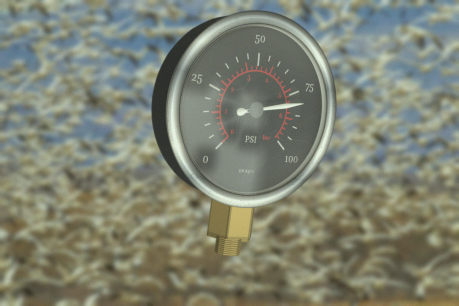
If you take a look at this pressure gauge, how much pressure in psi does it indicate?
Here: 80 psi
